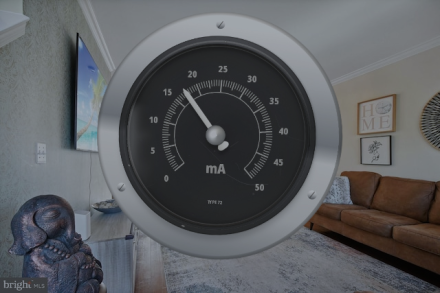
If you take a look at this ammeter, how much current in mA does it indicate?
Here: 17.5 mA
